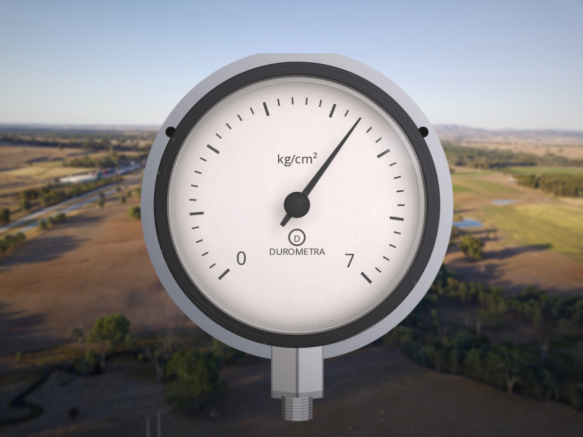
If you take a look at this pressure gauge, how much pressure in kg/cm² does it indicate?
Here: 4.4 kg/cm²
